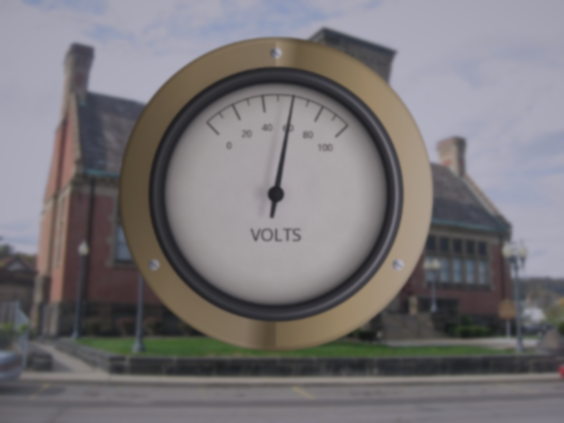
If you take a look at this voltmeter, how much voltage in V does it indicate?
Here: 60 V
